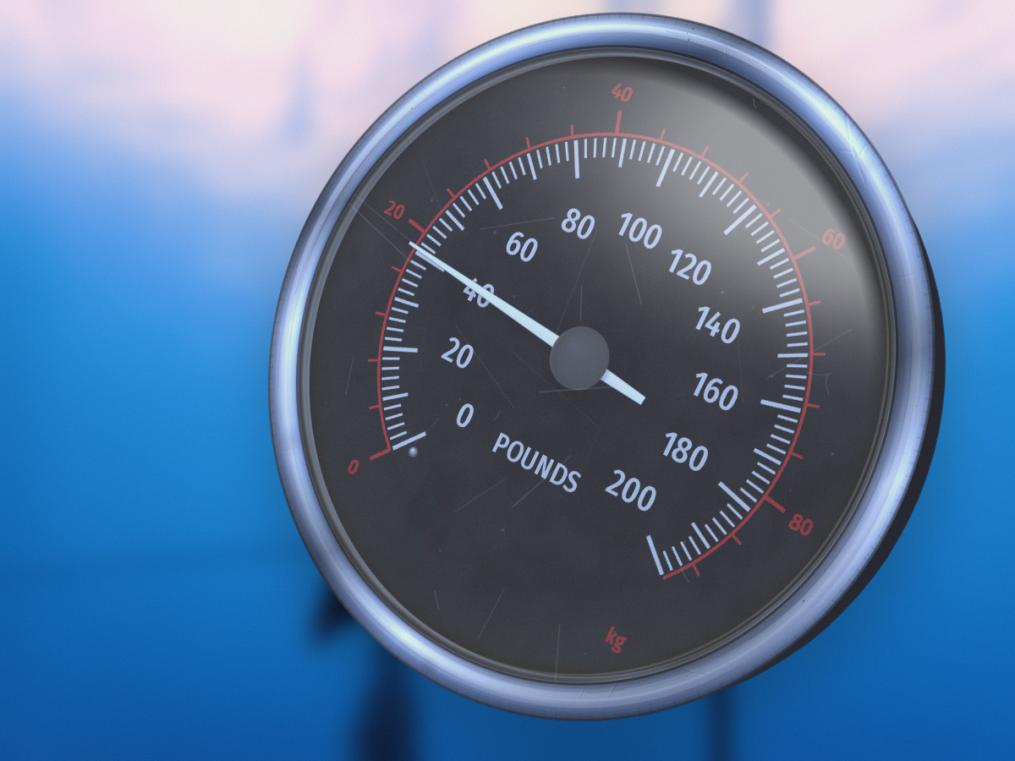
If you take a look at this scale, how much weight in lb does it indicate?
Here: 41 lb
